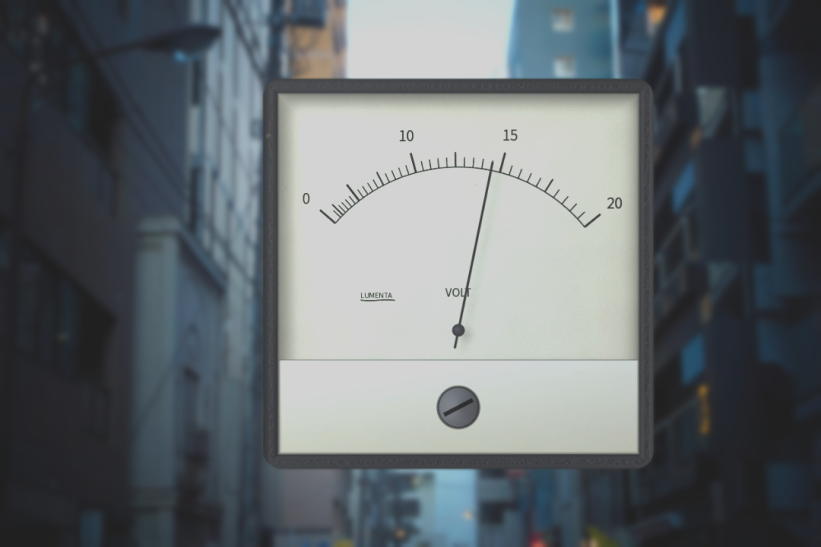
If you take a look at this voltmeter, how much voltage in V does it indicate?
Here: 14.5 V
